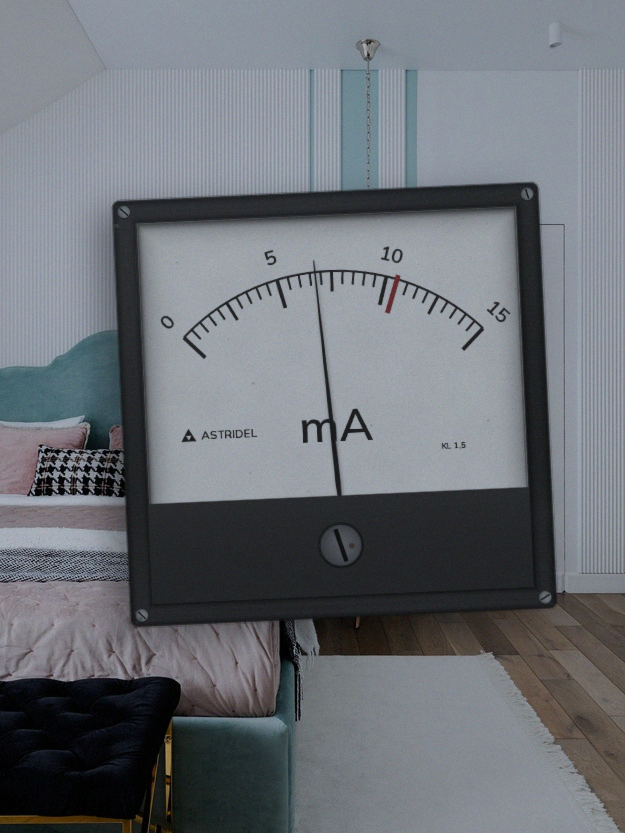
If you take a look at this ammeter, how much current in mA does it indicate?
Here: 6.75 mA
